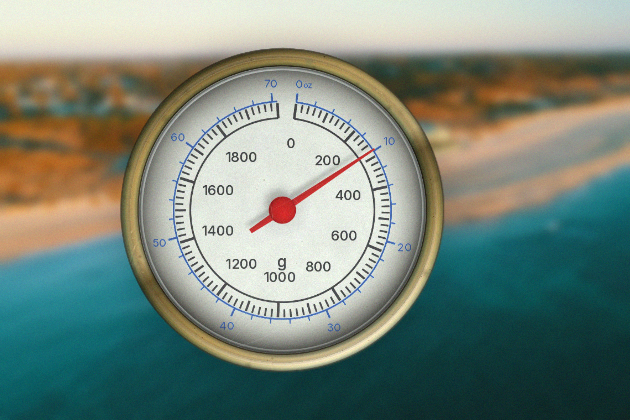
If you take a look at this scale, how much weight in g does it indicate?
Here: 280 g
